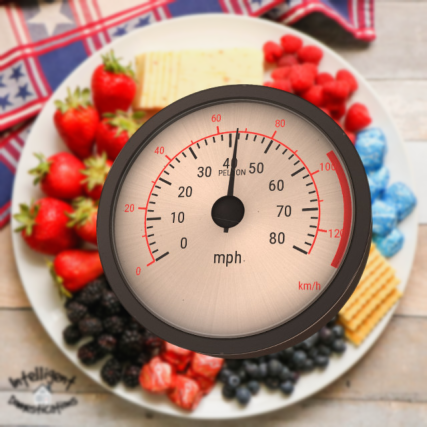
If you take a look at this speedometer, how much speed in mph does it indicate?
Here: 42 mph
